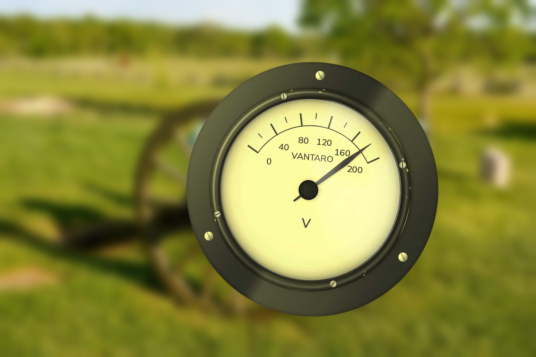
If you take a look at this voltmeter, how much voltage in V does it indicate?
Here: 180 V
